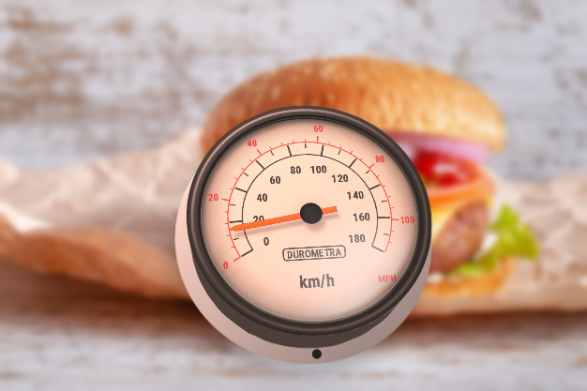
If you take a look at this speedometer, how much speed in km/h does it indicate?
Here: 15 km/h
